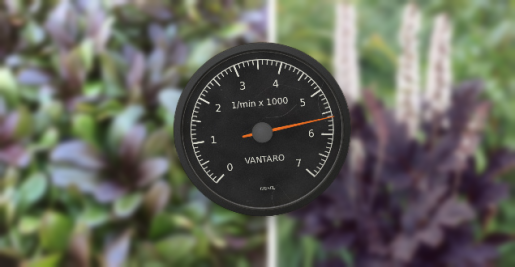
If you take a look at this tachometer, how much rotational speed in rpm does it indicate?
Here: 5600 rpm
